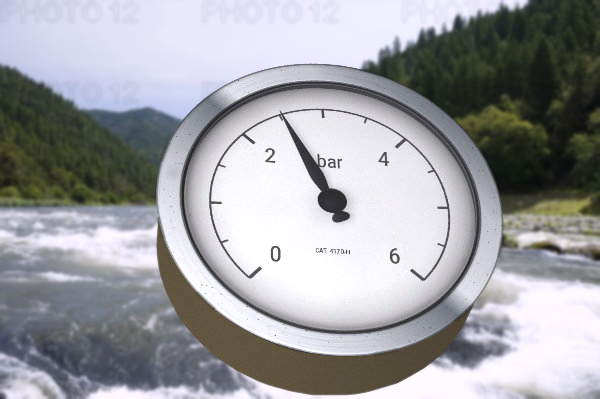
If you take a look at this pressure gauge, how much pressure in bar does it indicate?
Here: 2.5 bar
